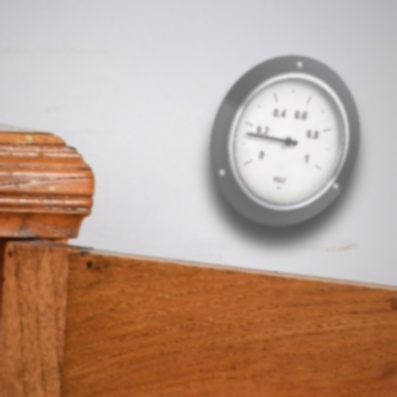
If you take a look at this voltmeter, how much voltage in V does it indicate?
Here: 0.15 V
